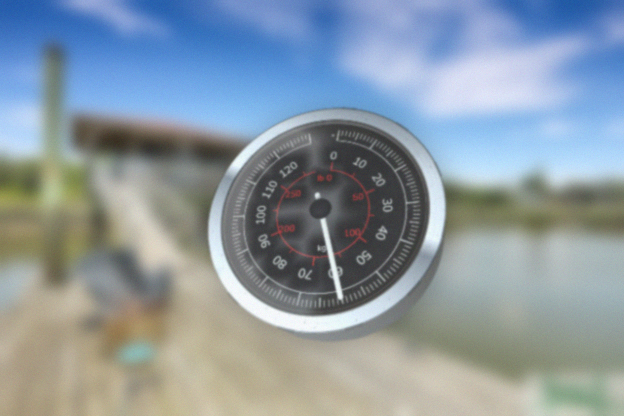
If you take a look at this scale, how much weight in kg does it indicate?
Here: 60 kg
